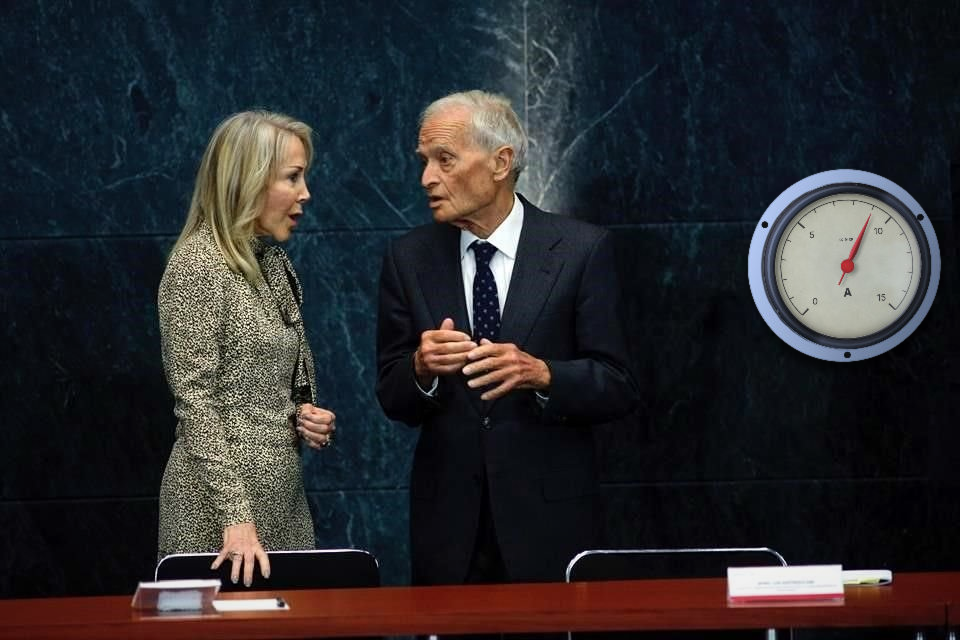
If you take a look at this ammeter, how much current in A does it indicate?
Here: 9 A
